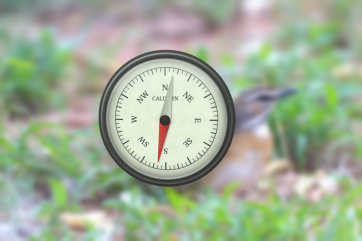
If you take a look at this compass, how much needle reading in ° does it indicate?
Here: 190 °
